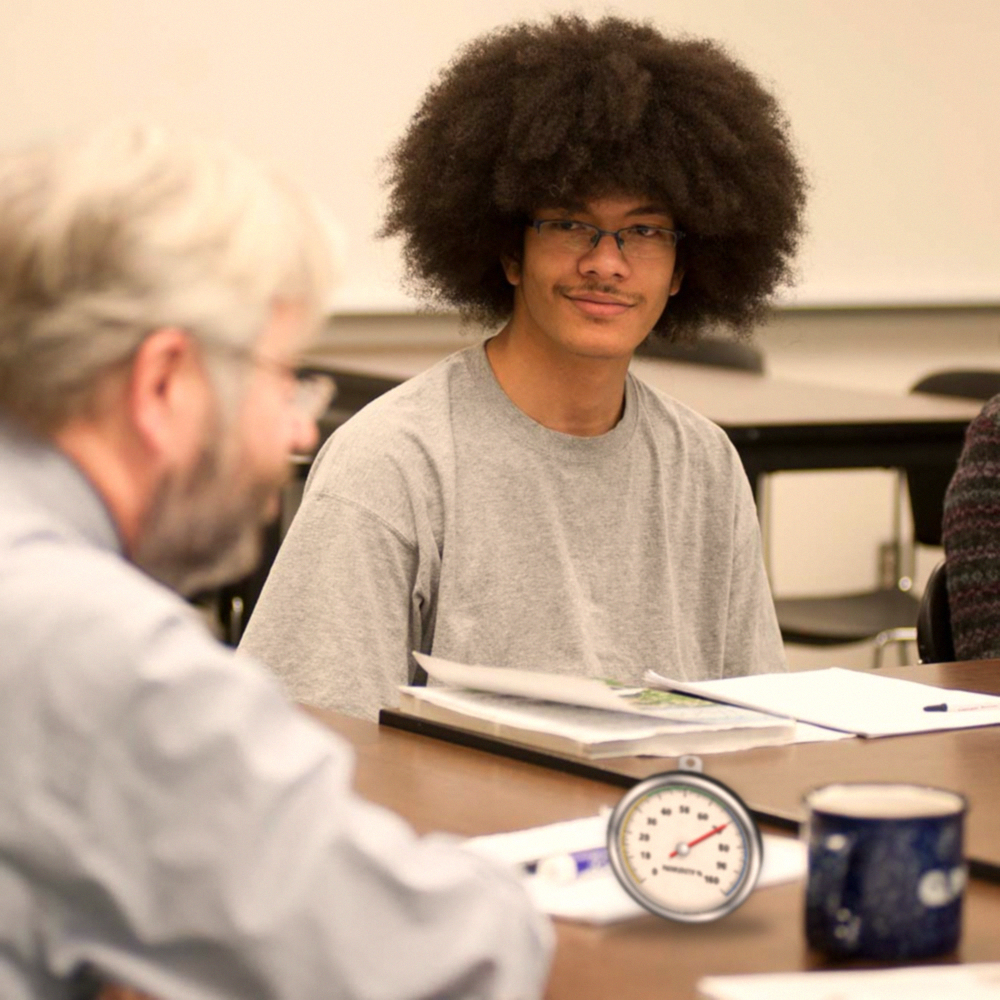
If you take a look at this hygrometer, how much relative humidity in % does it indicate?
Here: 70 %
